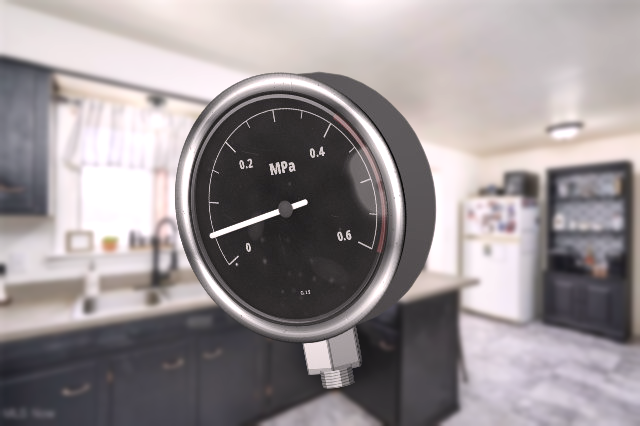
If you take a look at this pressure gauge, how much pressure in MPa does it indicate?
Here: 0.05 MPa
